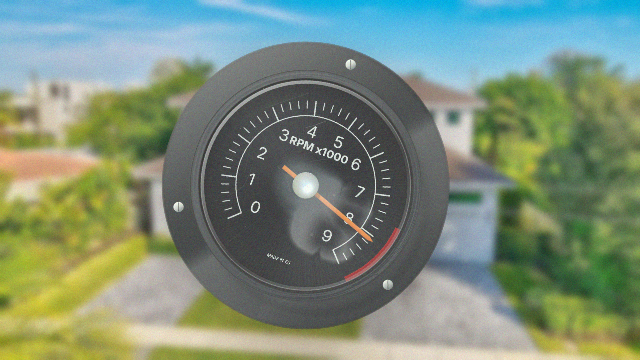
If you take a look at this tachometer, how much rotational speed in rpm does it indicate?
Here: 8100 rpm
